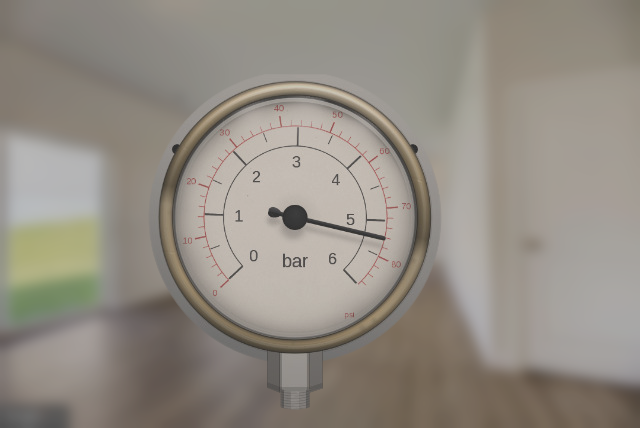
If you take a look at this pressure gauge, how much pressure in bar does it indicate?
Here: 5.25 bar
